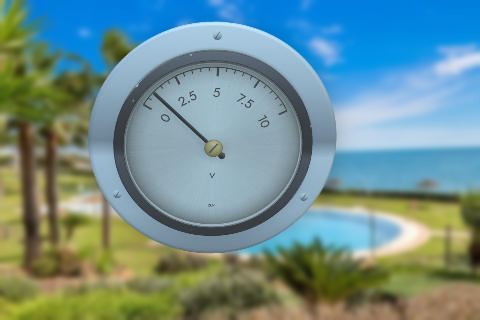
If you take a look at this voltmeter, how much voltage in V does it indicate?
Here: 1 V
